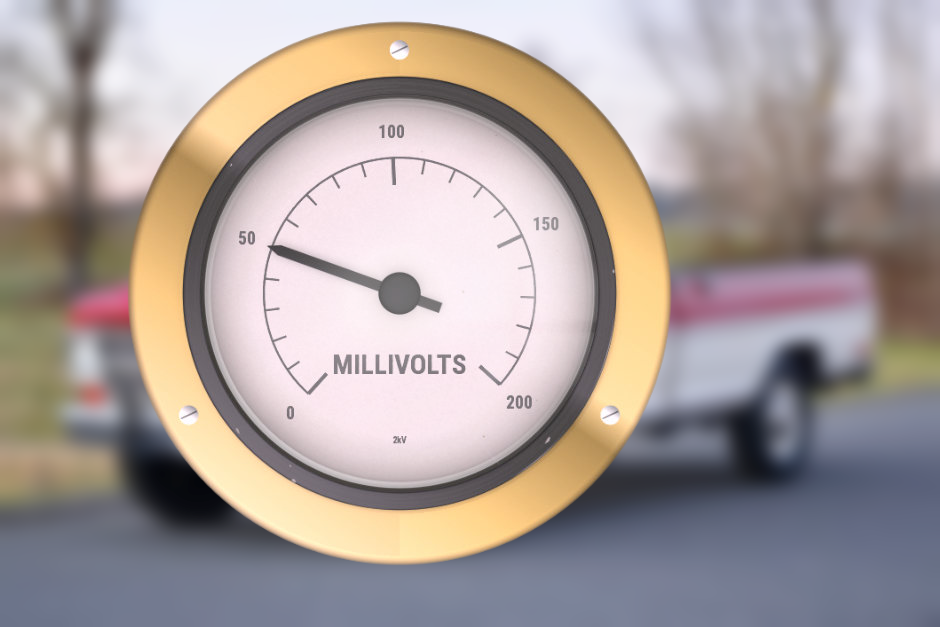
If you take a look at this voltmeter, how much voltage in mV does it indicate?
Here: 50 mV
